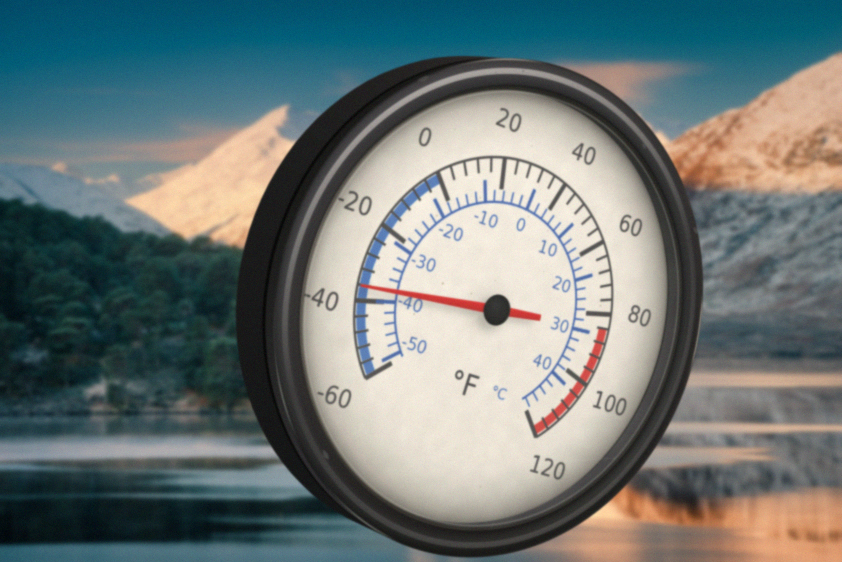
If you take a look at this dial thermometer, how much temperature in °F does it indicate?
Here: -36 °F
